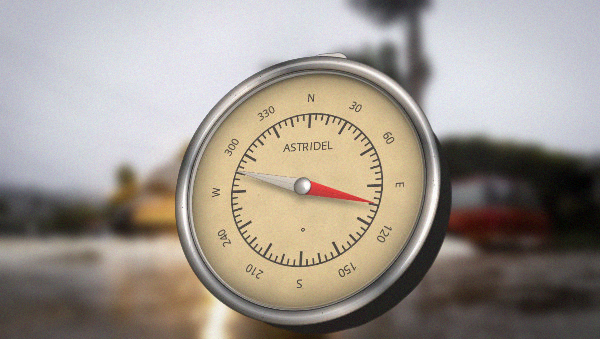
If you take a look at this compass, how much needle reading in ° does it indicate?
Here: 105 °
